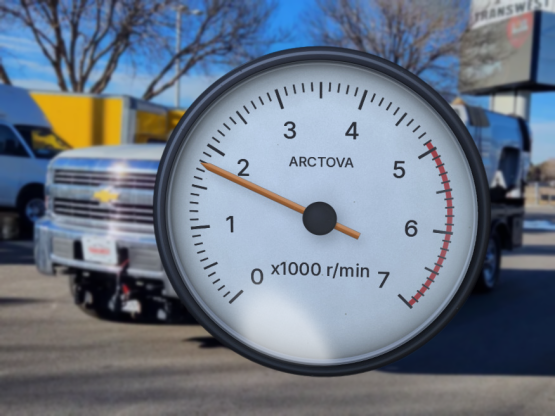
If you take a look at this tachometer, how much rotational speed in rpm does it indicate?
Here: 1800 rpm
